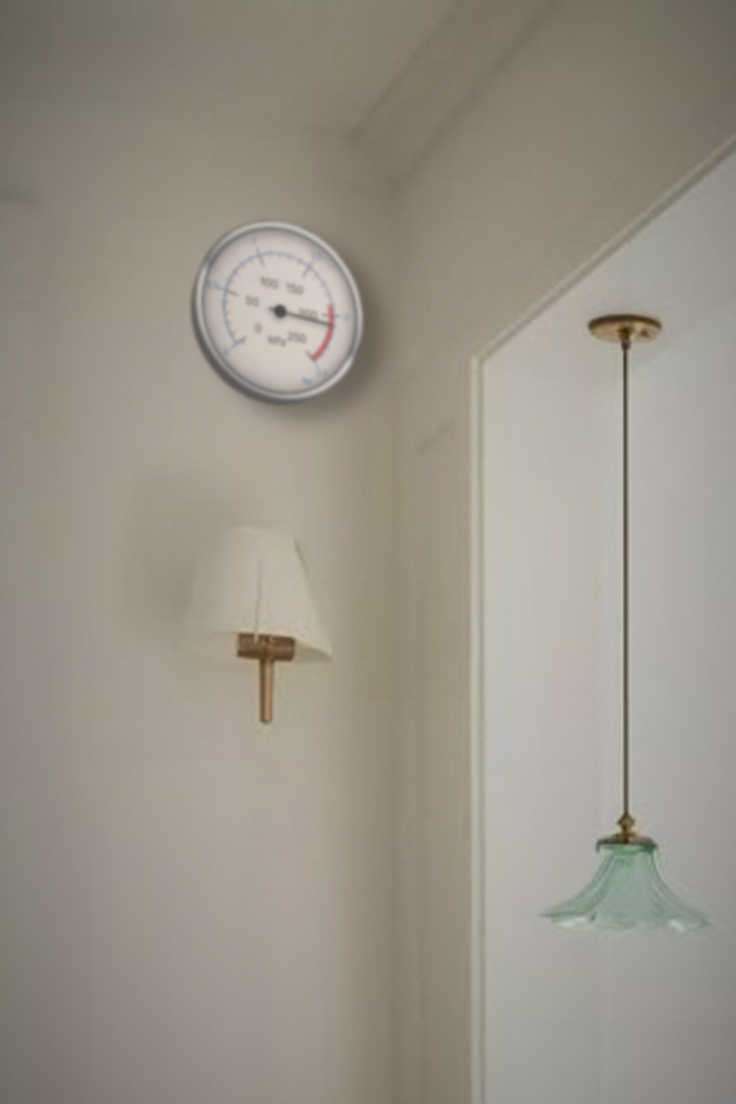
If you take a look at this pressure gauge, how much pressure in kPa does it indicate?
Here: 210 kPa
